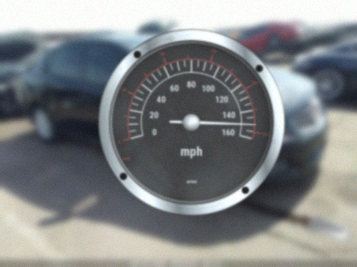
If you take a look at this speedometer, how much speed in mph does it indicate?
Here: 150 mph
